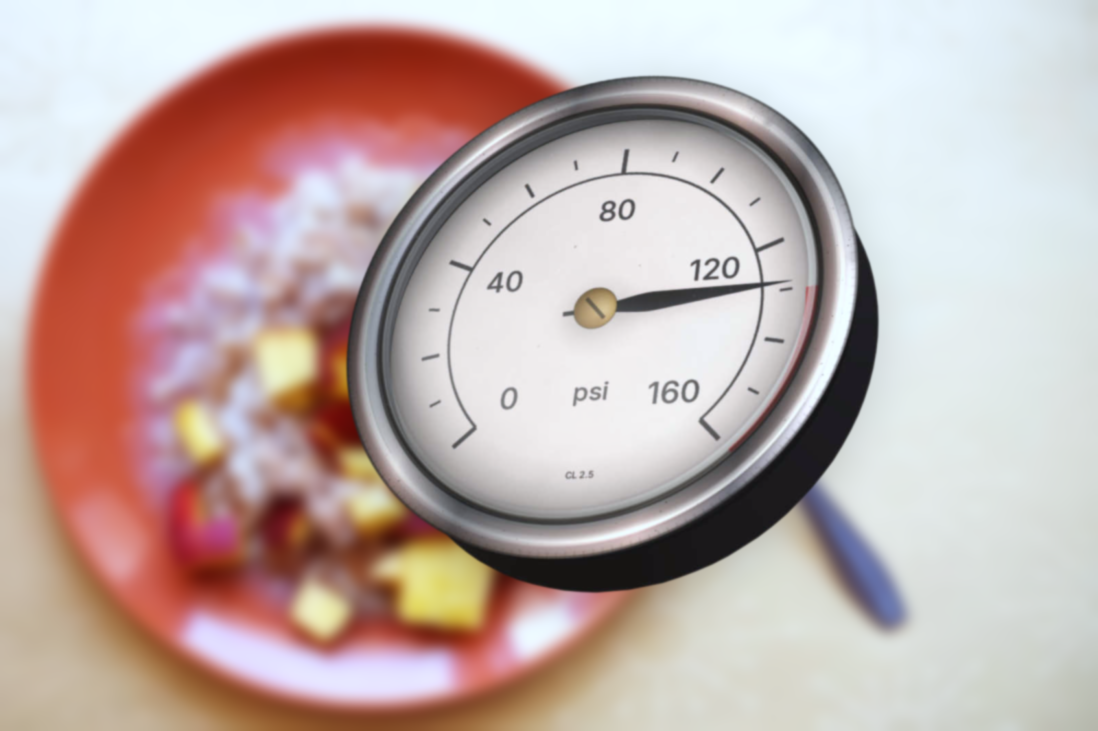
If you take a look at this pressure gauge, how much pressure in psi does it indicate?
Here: 130 psi
